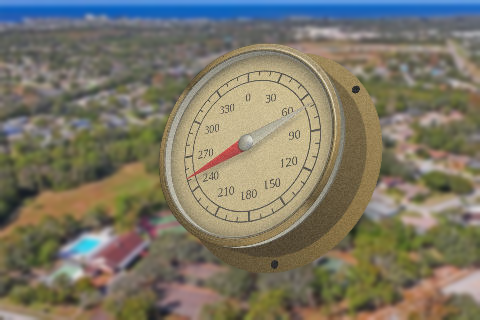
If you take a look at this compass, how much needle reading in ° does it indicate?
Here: 250 °
